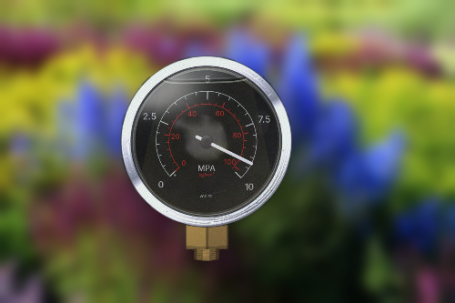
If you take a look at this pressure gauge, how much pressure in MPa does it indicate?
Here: 9.25 MPa
